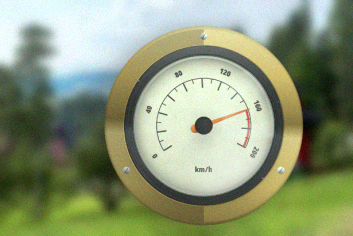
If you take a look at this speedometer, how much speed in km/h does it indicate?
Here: 160 km/h
